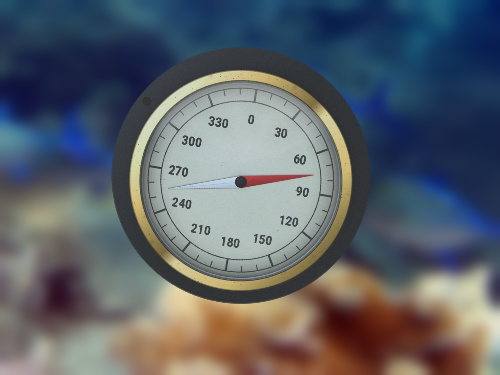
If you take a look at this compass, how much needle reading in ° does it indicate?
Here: 75 °
